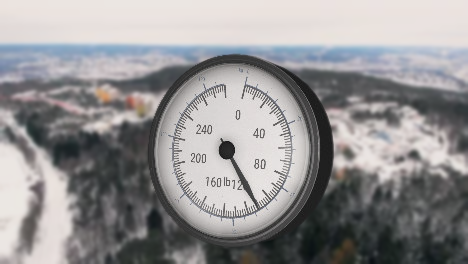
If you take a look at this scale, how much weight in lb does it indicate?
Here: 110 lb
